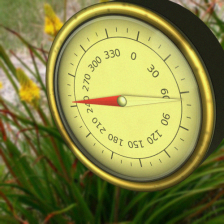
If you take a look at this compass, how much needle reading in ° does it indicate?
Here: 245 °
